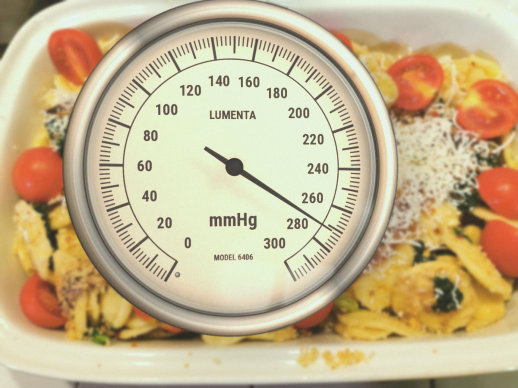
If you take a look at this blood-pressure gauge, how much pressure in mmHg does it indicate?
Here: 272 mmHg
